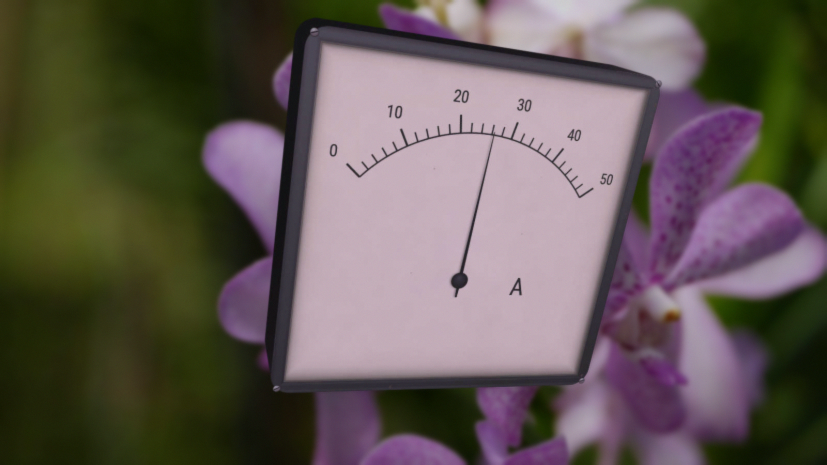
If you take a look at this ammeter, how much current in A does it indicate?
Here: 26 A
